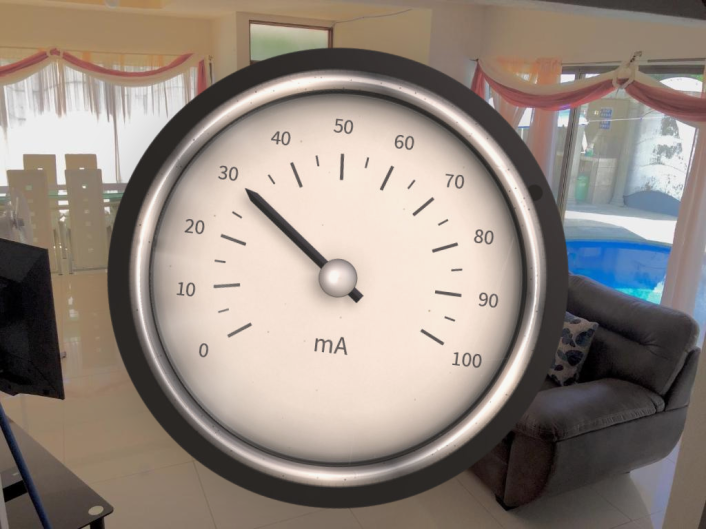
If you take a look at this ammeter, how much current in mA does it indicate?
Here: 30 mA
